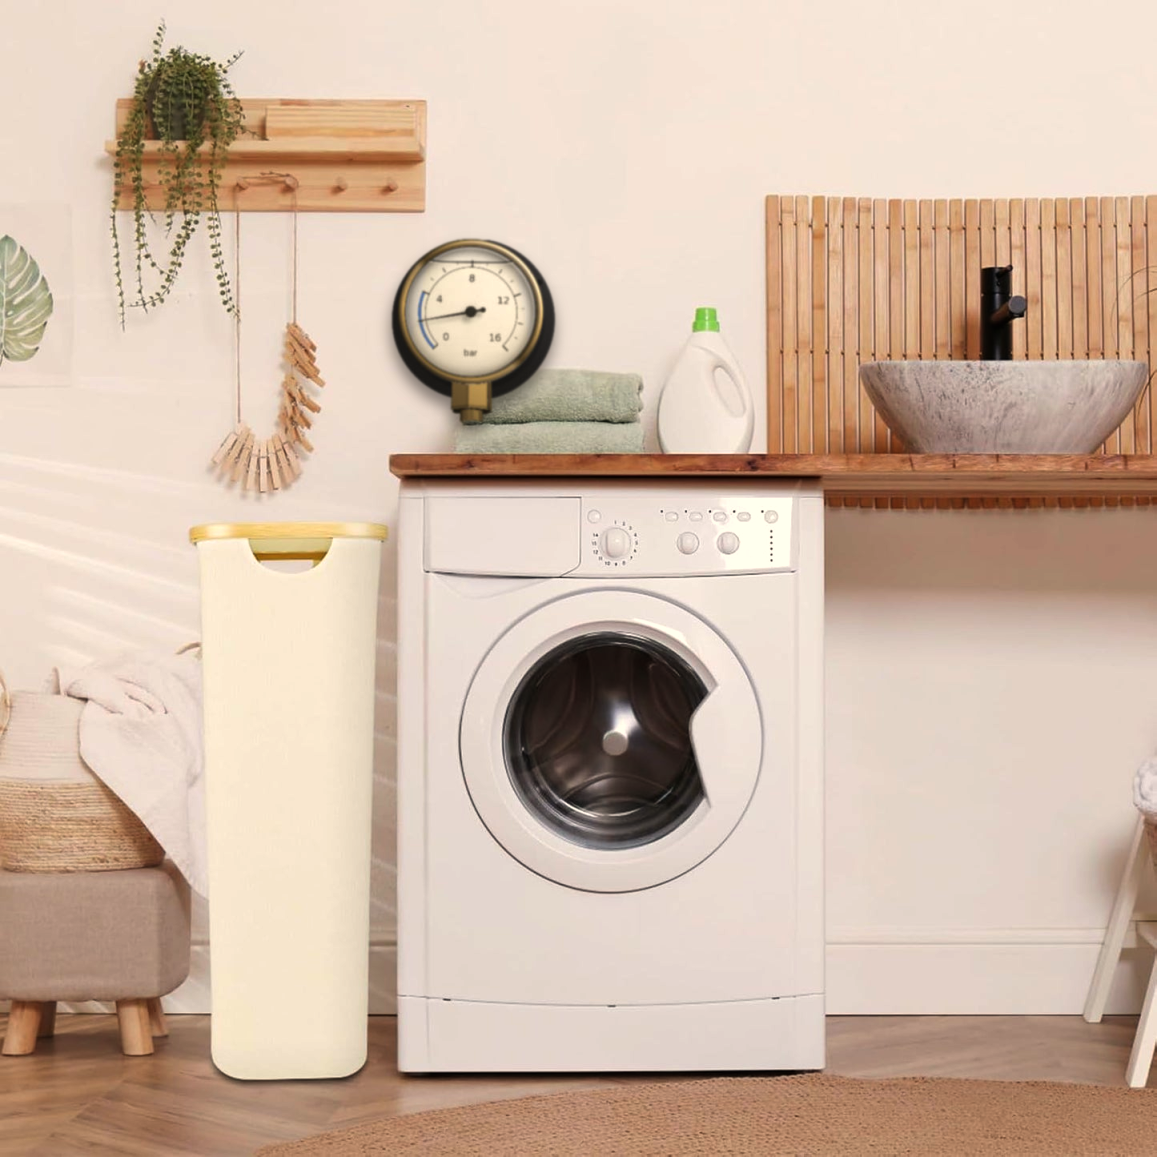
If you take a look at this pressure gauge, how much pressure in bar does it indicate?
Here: 2 bar
